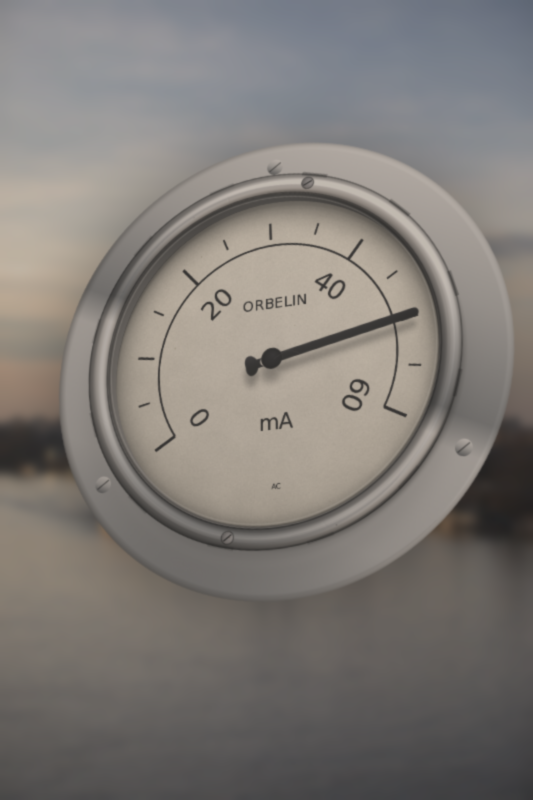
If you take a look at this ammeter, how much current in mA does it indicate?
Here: 50 mA
